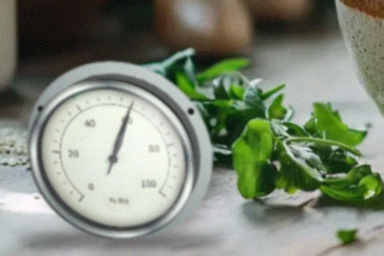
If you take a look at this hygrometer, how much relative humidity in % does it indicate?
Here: 60 %
